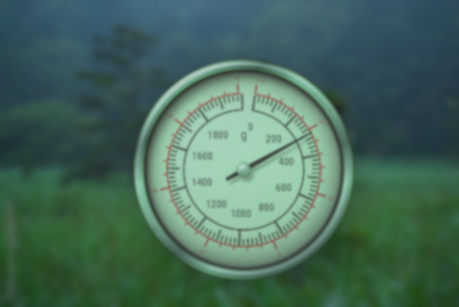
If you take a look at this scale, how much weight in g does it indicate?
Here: 300 g
